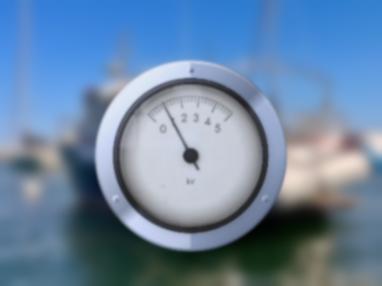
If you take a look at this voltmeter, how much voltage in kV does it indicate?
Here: 1 kV
